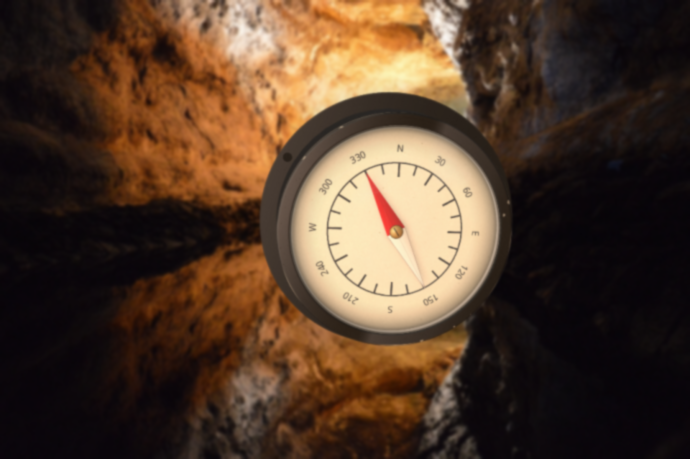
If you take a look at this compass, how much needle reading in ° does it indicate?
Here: 330 °
